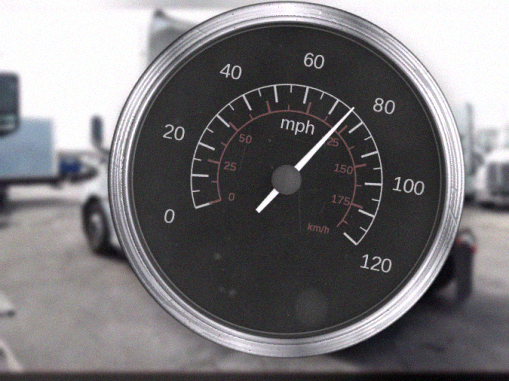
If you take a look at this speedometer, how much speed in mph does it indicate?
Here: 75 mph
